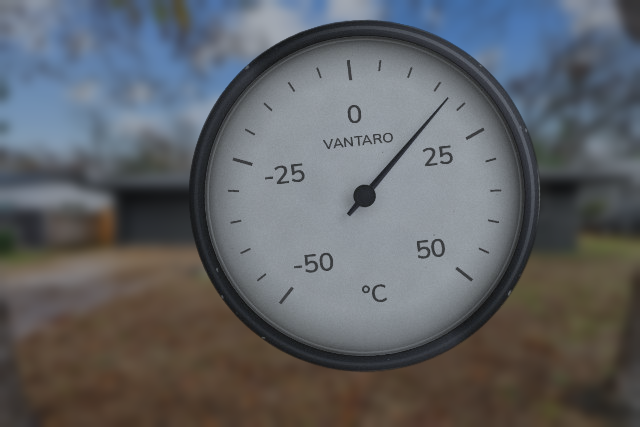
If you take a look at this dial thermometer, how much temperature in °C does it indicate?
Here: 17.5 °C
